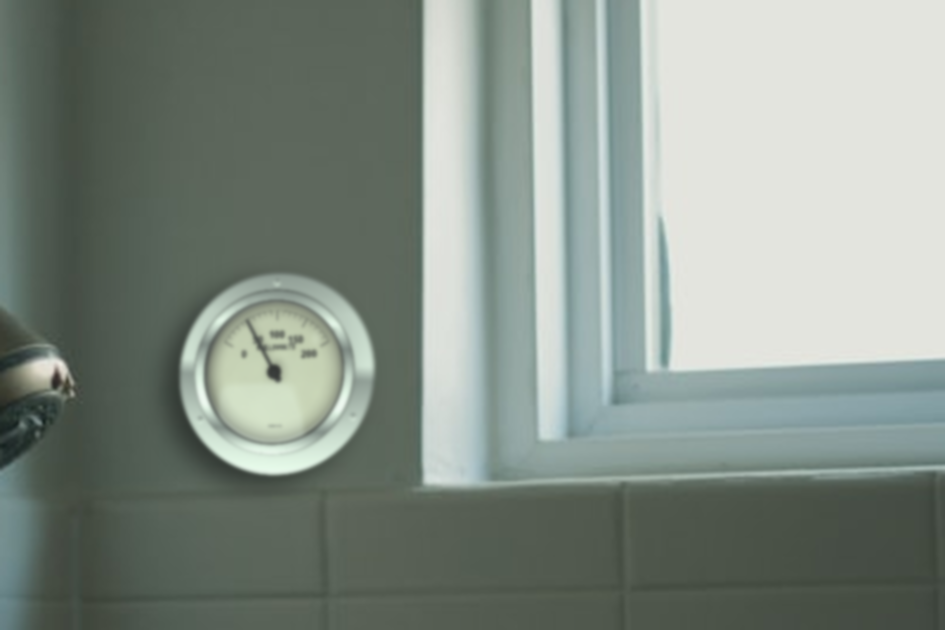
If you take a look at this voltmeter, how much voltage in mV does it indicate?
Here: 50 mV
